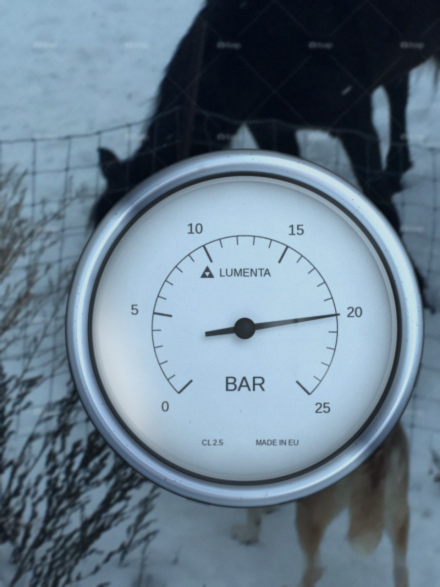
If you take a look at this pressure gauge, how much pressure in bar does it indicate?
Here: 20 bar
